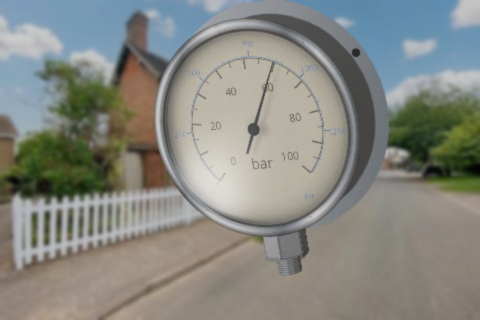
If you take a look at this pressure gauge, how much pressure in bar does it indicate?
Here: 60 bar
